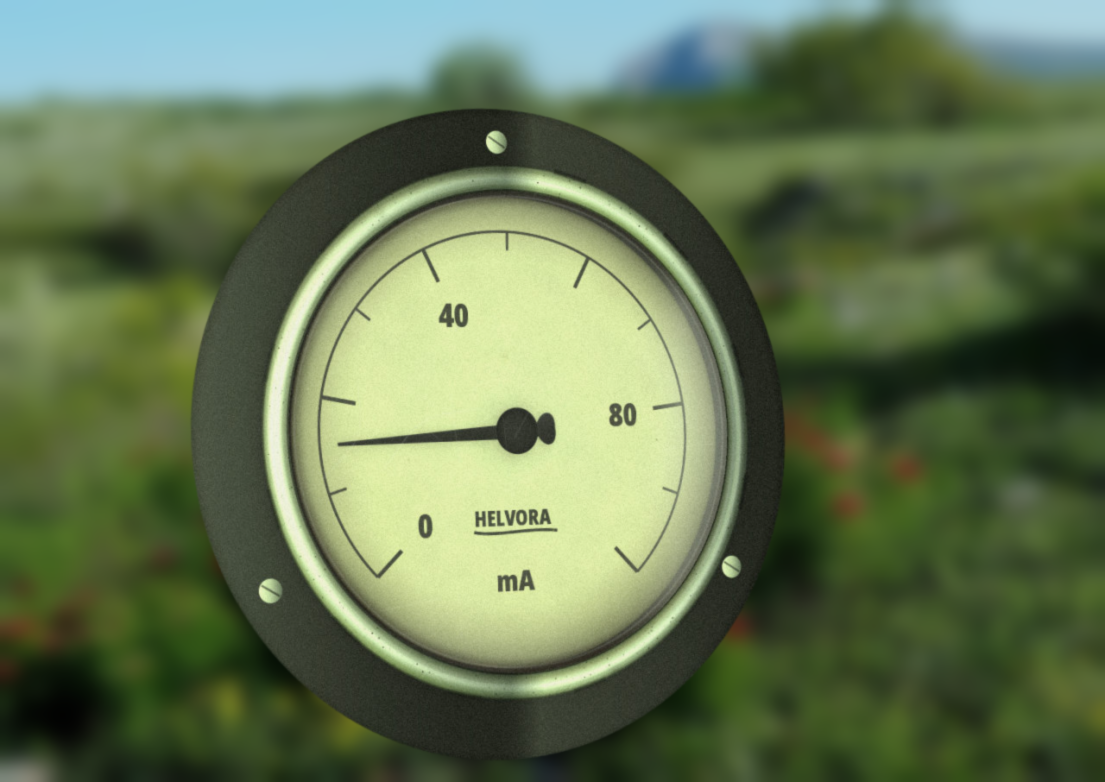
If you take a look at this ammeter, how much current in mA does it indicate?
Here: 15 mA
